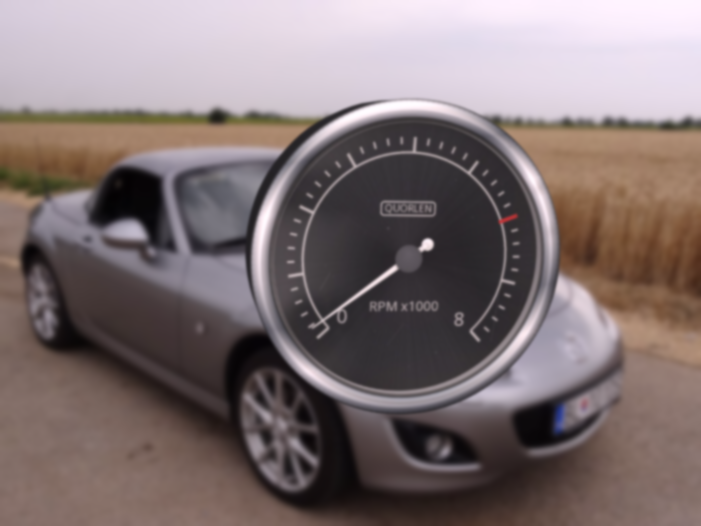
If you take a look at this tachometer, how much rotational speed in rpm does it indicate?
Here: 200 rpm
